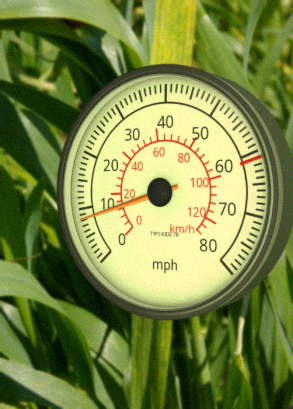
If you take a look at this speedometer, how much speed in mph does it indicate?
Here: 8 mph
